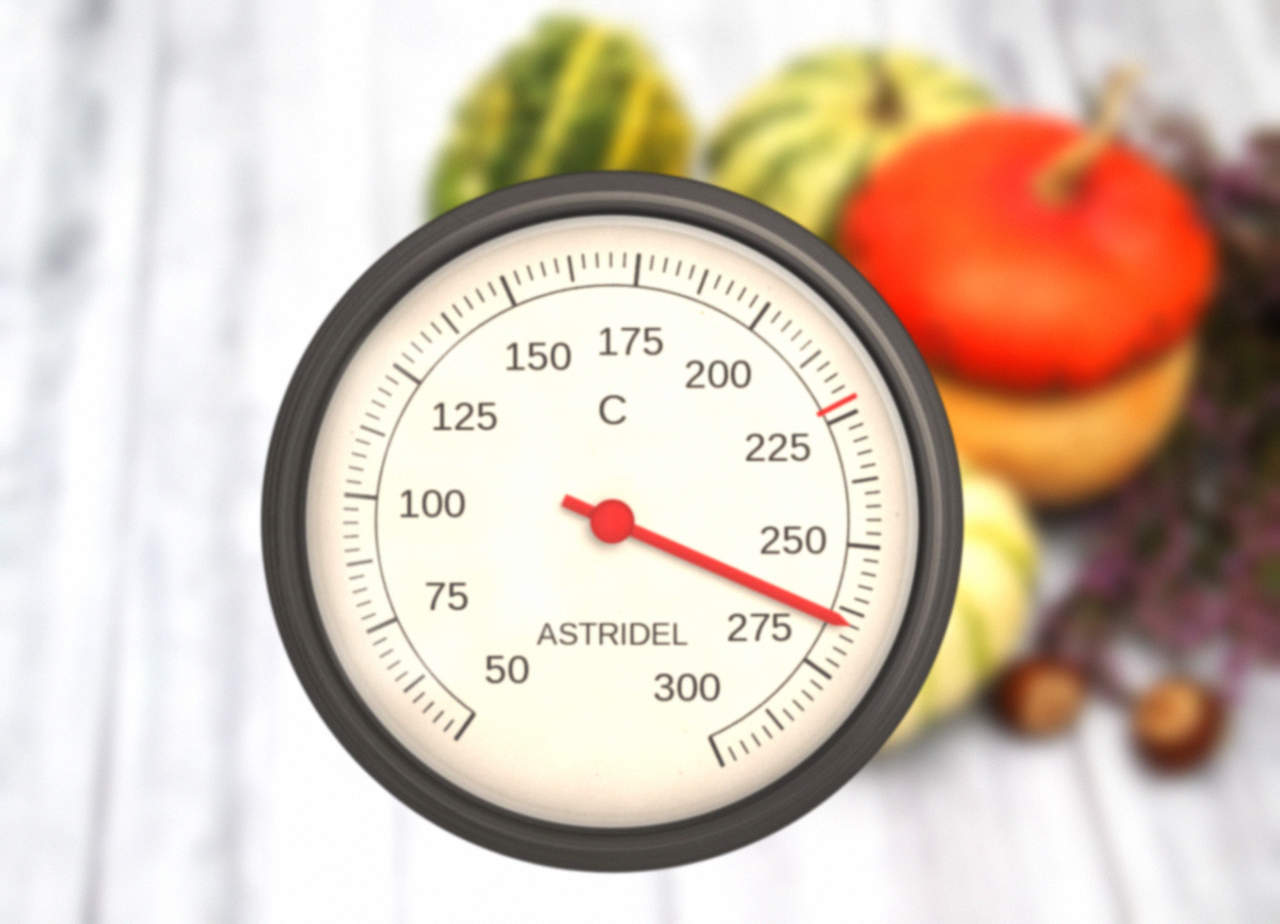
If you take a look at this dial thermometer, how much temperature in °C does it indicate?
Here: 265 °C
